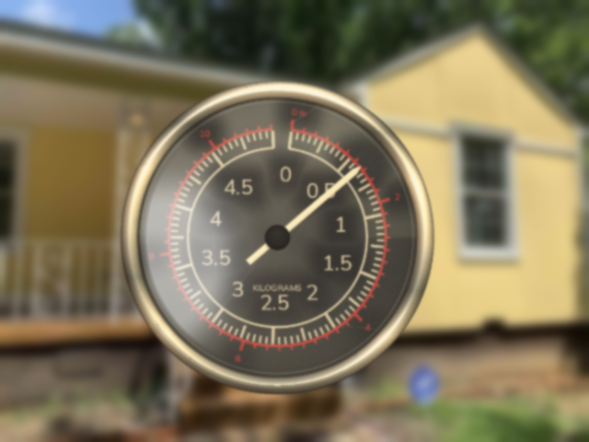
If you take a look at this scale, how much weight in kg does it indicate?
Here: 0.6 kg
